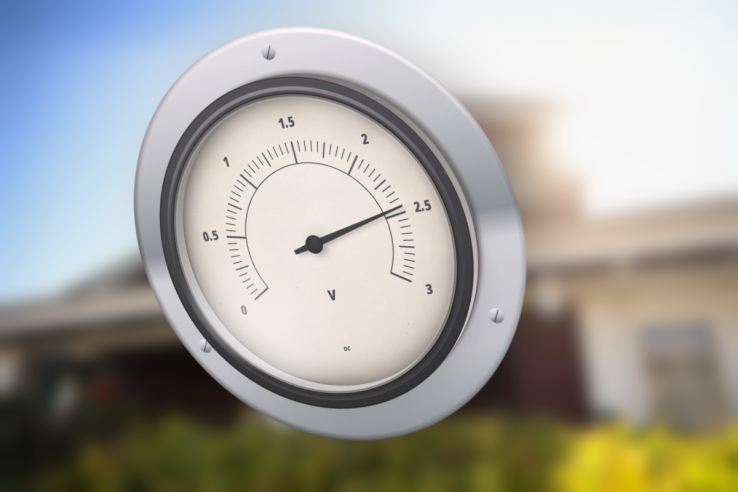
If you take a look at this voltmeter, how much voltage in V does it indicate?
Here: 2.45 V
